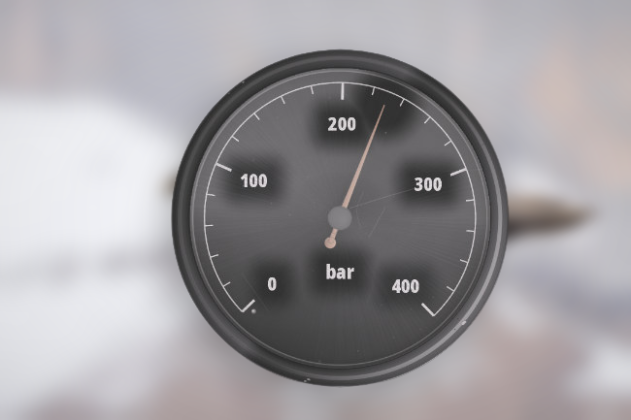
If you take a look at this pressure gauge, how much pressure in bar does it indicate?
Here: 230 bar
